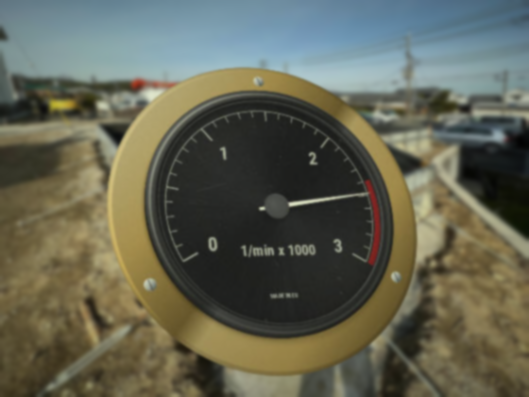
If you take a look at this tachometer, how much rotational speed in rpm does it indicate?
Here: 2500 rpm
